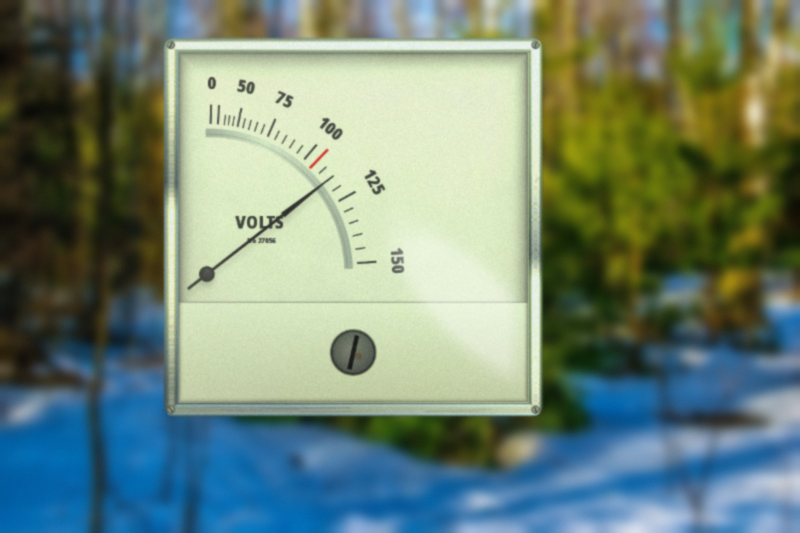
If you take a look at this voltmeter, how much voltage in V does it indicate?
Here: 115 V
